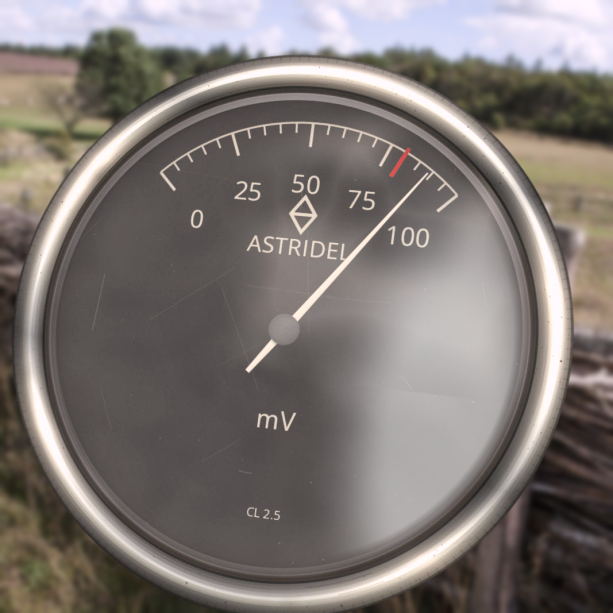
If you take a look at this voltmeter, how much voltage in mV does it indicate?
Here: 90 mV
